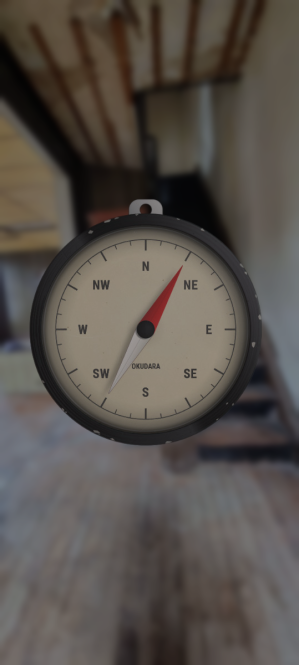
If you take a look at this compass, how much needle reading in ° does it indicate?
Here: 30 °
